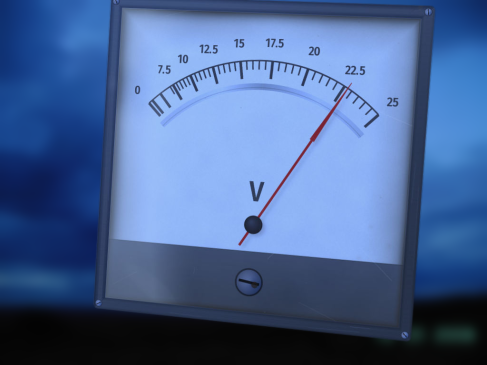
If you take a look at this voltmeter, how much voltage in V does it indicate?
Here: 22.75 V
